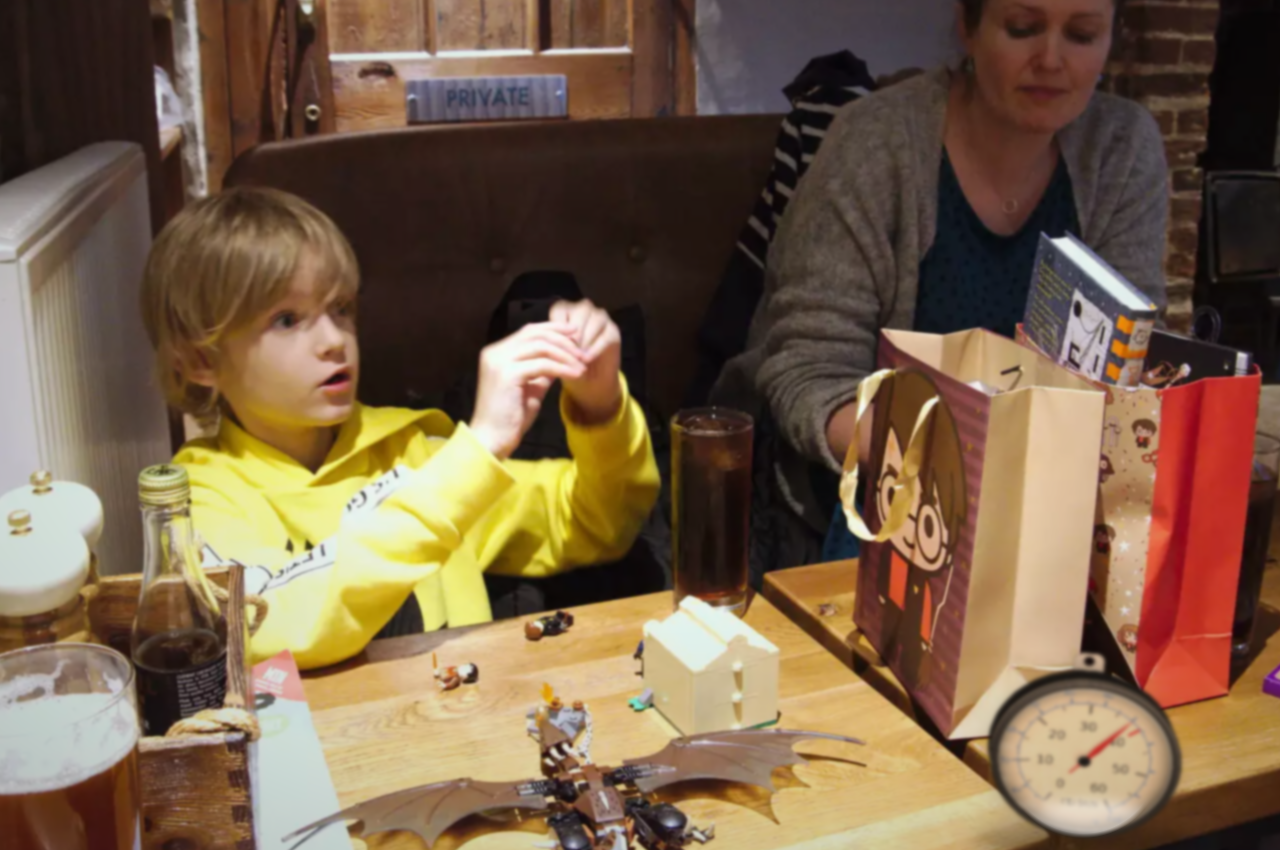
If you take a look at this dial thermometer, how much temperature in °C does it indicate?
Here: 37.5 °C
